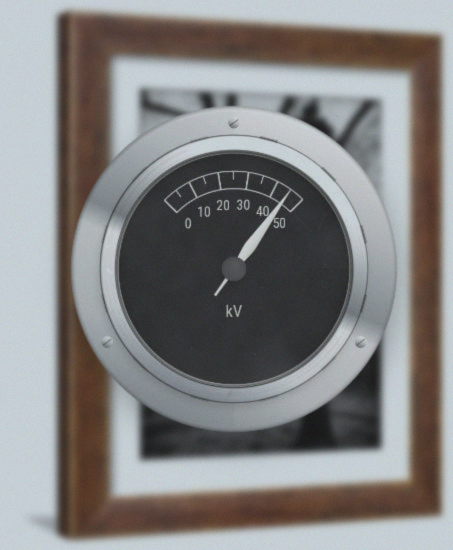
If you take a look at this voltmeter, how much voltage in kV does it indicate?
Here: 45 kV
